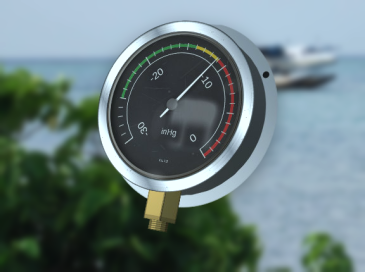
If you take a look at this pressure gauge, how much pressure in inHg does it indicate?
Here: -11 inHg
